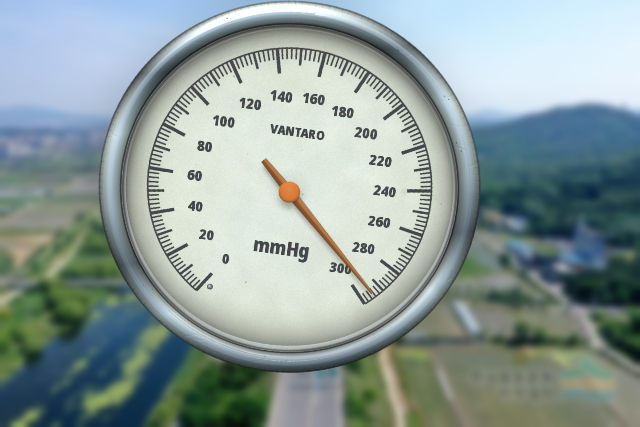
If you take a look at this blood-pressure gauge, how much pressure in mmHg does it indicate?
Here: 294 mmHg
